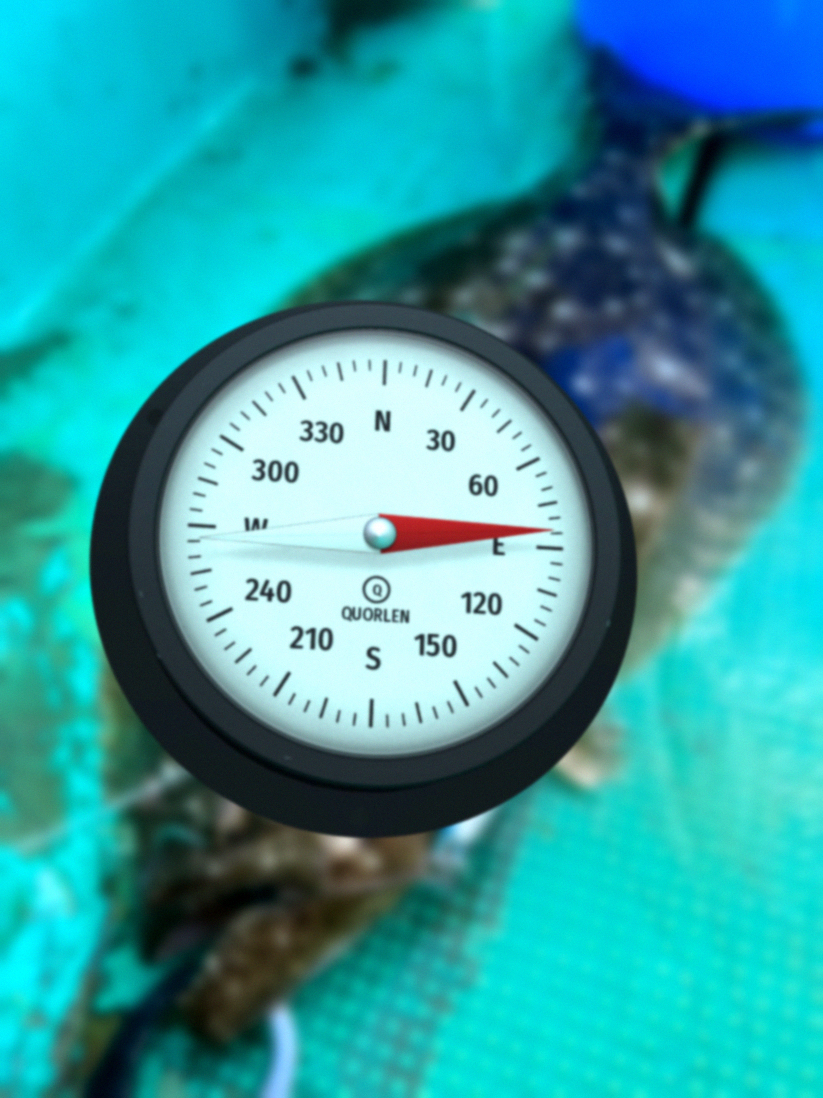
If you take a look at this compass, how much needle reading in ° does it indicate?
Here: 85 °
